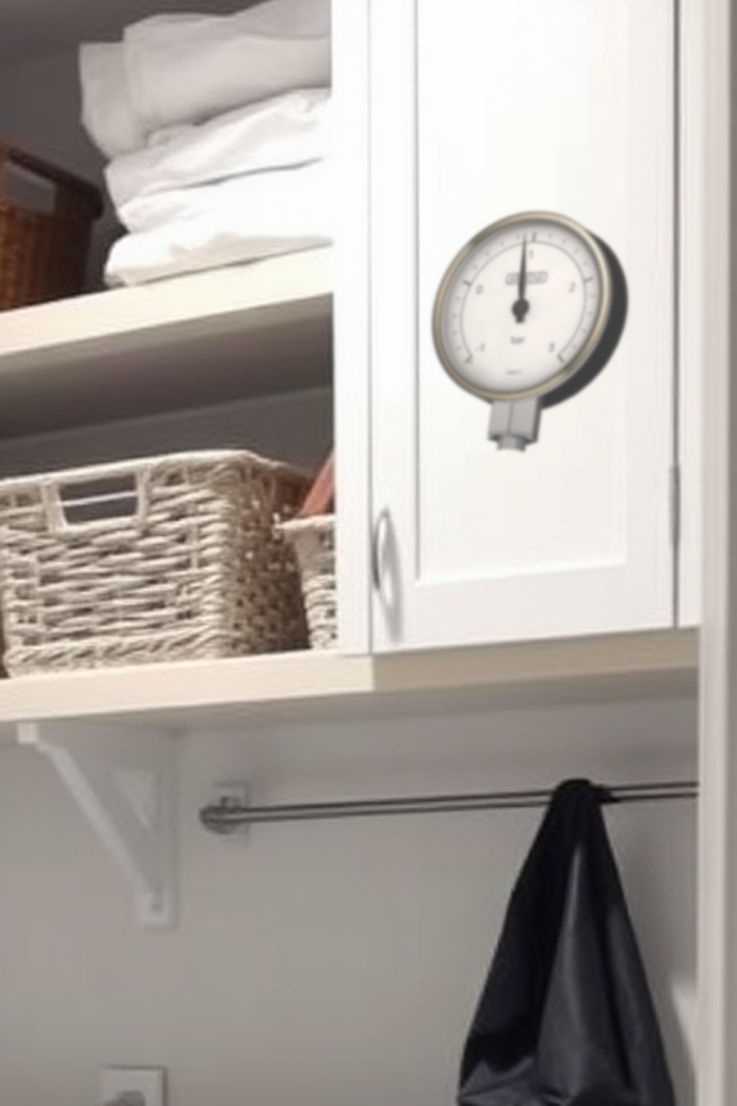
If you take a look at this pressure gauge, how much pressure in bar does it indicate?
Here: 0.9 bar
